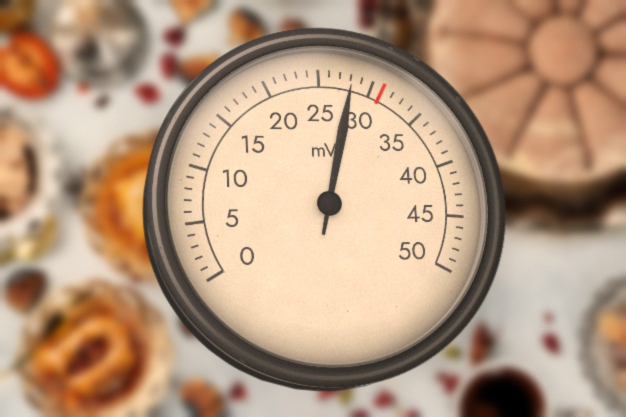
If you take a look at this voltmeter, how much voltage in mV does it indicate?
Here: 28 mV
